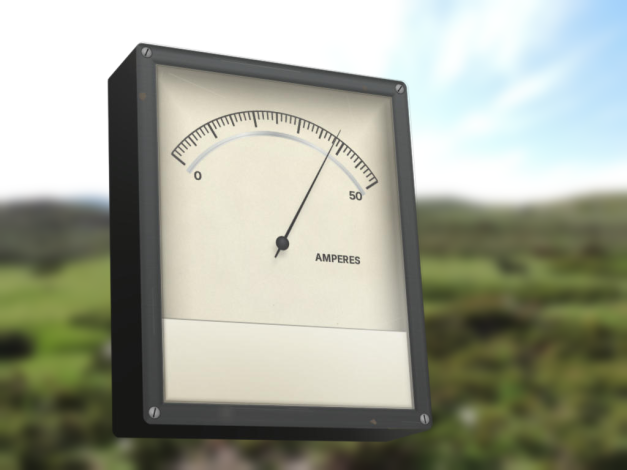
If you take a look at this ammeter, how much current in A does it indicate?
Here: 38 A
